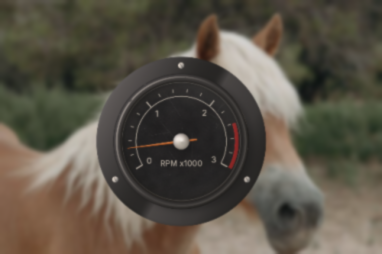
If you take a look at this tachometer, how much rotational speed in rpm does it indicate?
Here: 300 rpm
